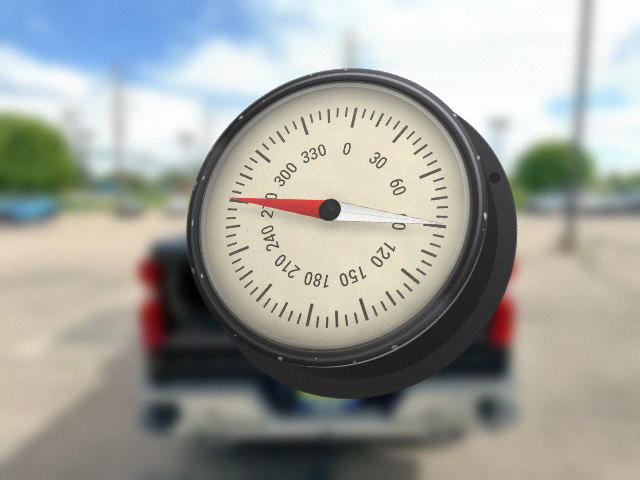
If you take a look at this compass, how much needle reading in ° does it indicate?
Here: 270 °
